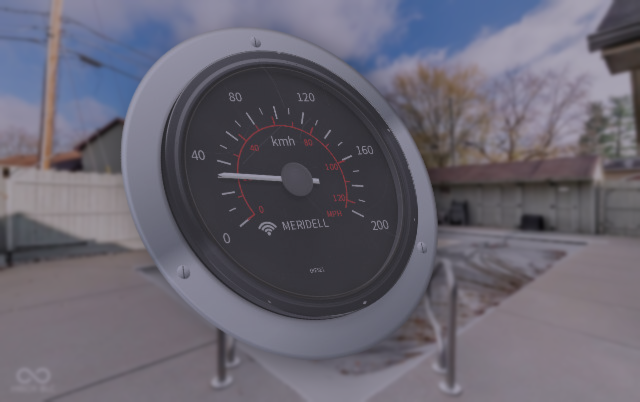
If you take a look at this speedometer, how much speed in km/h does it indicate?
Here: 30 km/h
